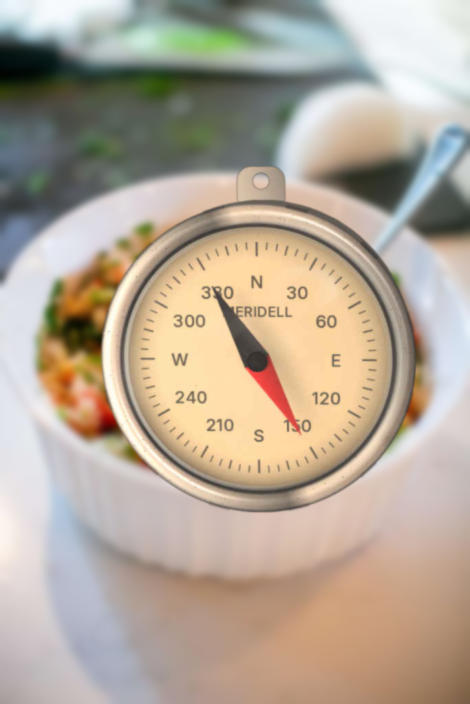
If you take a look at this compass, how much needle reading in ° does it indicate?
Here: 150 °
